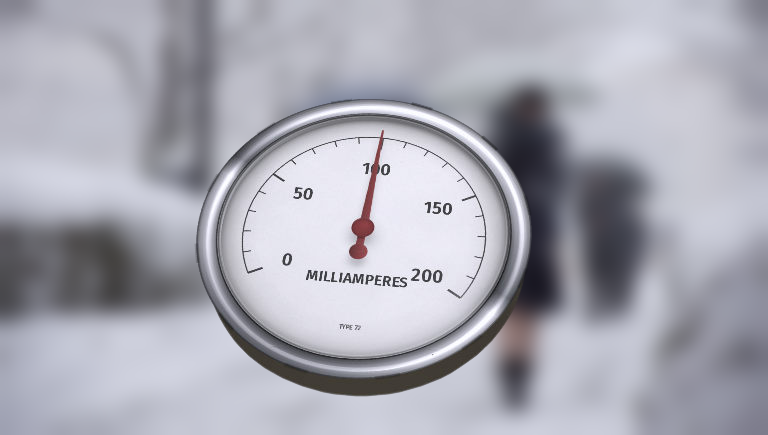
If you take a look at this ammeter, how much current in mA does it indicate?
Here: 100 mA
